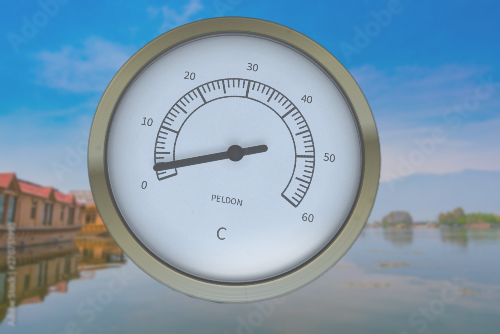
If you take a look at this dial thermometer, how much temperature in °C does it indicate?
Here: 2 °C
